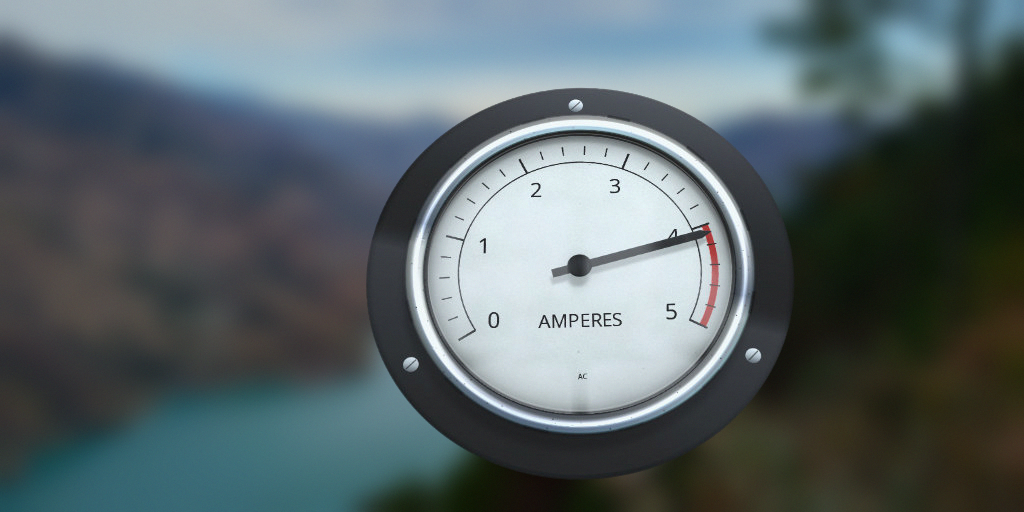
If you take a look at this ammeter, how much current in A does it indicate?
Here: 4.1 A
